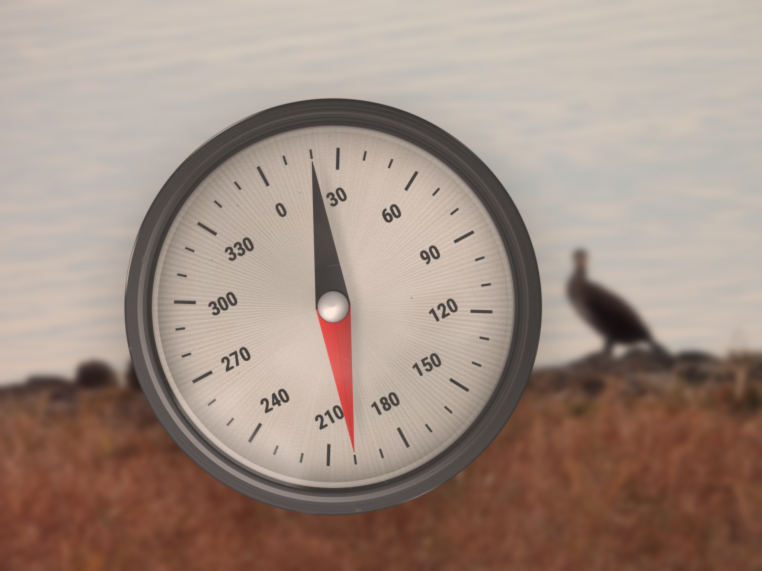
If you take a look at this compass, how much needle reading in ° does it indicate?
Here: 200 °
